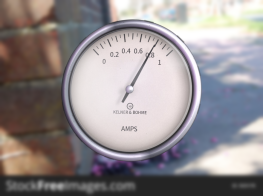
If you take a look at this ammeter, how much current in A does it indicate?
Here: 0.8 A
